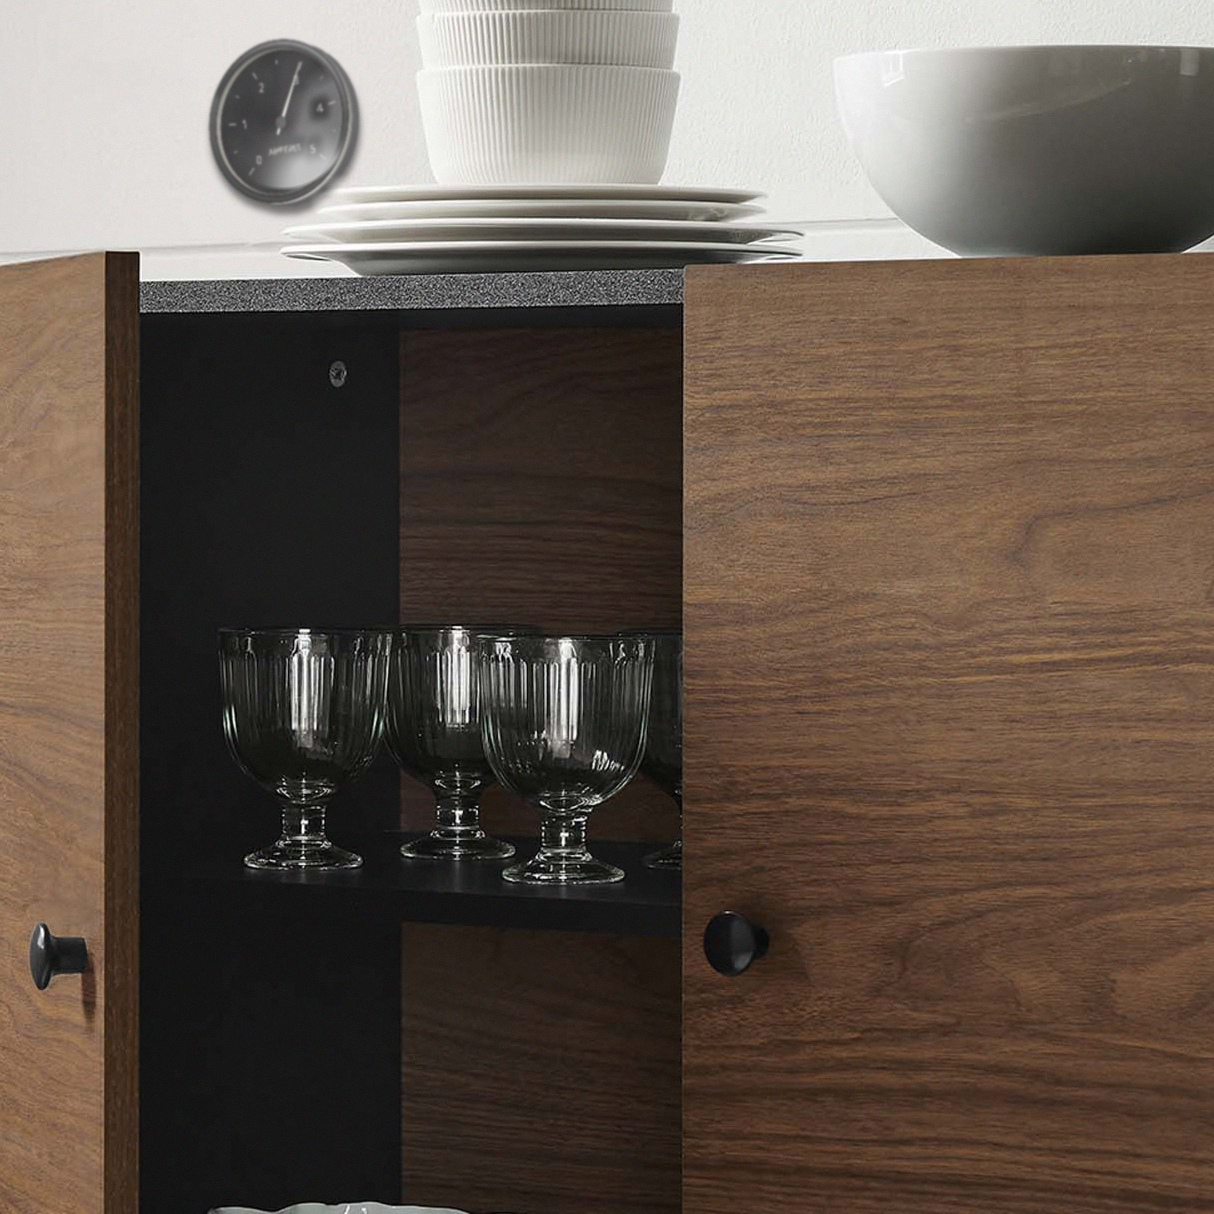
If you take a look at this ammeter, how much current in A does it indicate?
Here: 3 A
